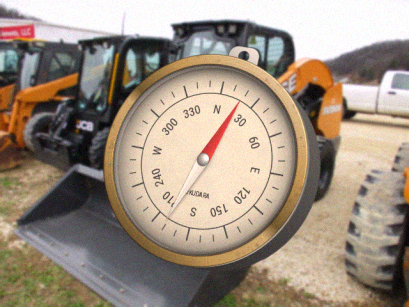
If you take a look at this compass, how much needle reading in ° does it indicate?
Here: 20 °
